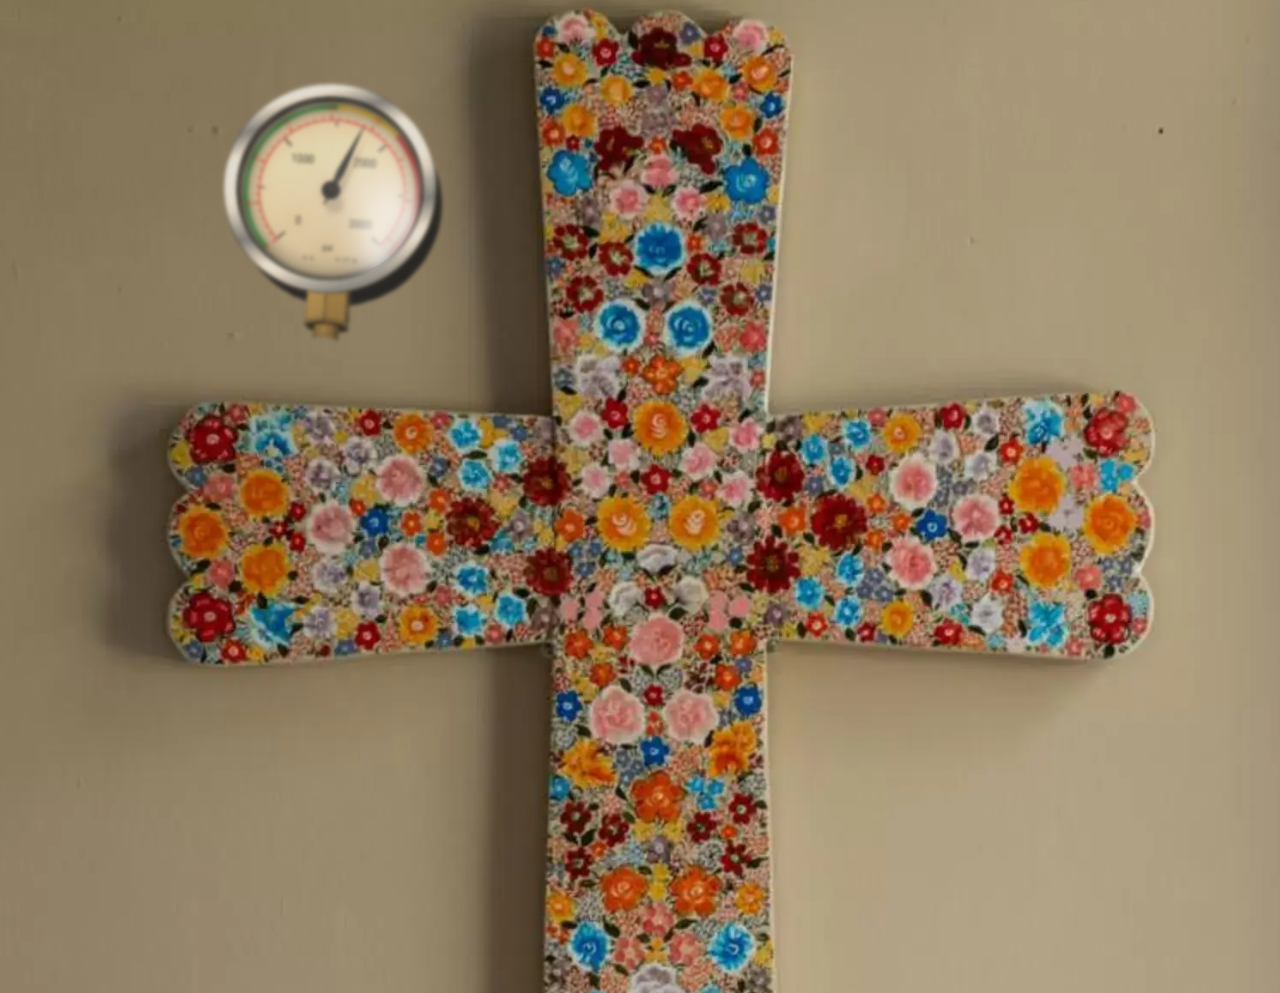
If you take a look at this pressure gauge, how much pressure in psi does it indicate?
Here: 1750 psi
